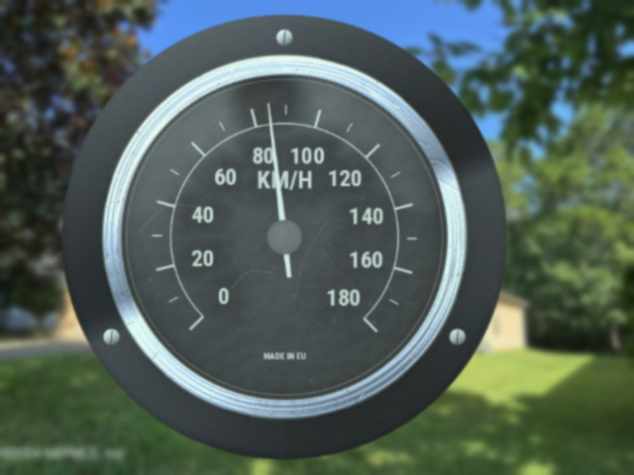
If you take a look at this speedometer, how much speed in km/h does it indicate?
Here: 85 km/h
